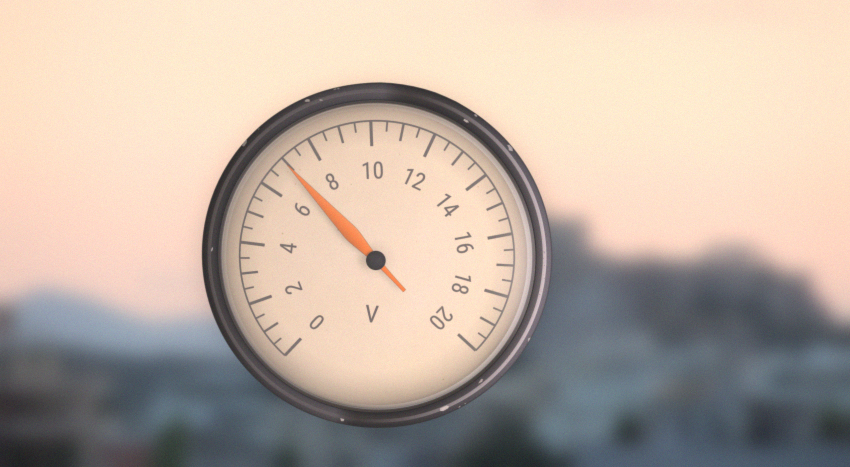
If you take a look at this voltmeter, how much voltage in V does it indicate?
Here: 7 V
